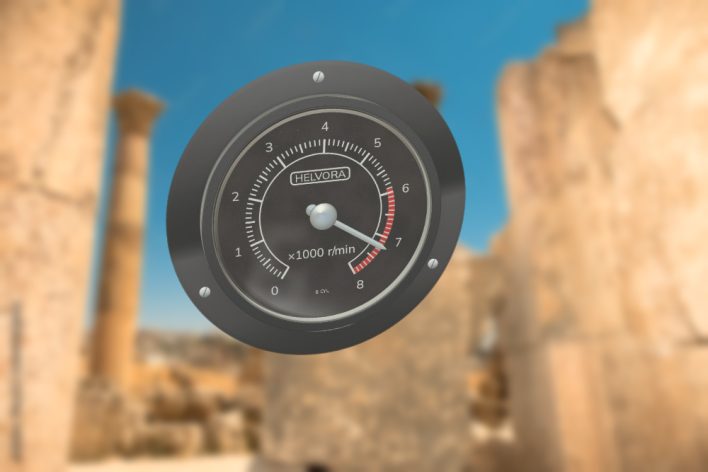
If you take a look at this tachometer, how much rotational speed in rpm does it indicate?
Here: 7200 rpm
